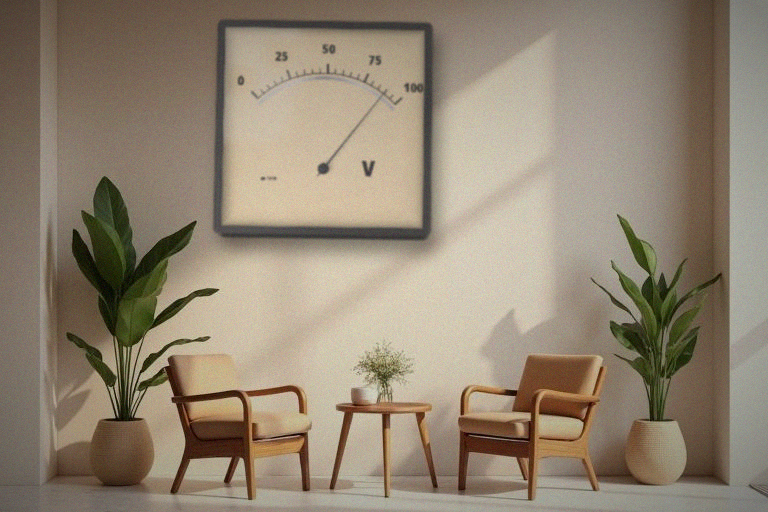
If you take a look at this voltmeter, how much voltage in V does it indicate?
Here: 90 V
